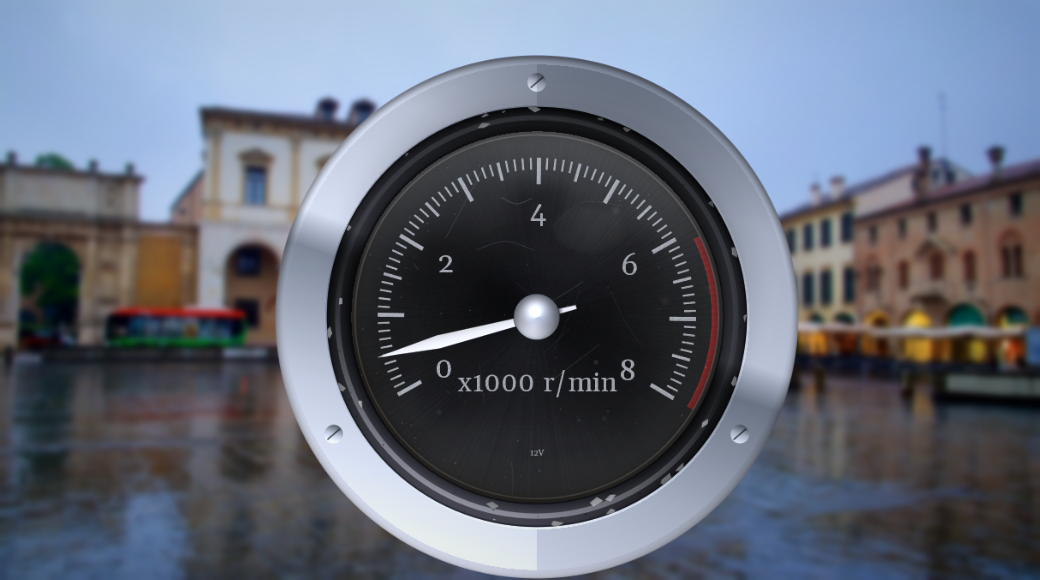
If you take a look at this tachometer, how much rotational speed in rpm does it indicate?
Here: 500 rpm
